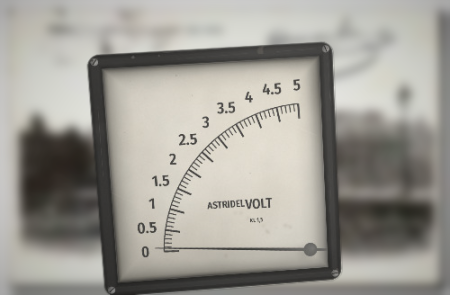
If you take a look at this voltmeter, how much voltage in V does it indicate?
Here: 0.1 V
